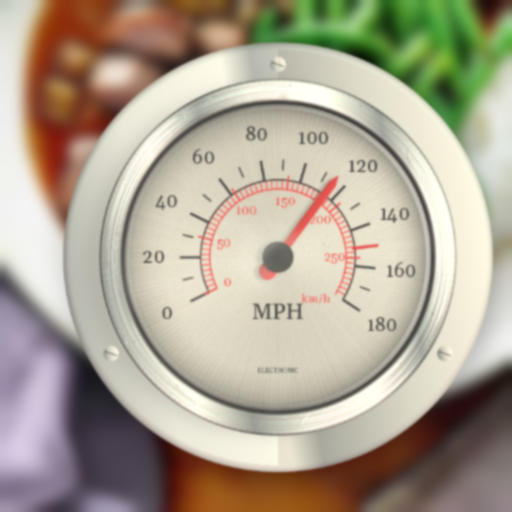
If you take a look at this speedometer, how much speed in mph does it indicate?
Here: 115 mph
